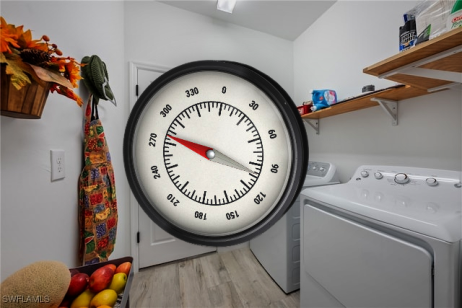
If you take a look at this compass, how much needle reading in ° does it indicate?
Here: 280 °
